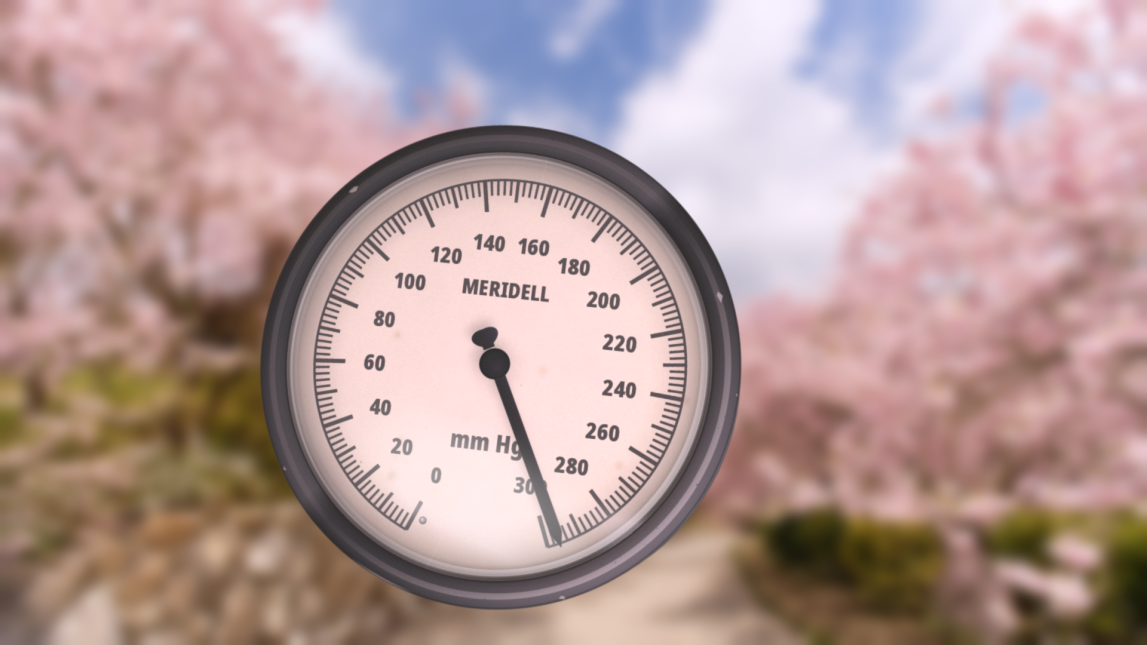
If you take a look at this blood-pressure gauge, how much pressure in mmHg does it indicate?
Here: 296 mmHg
